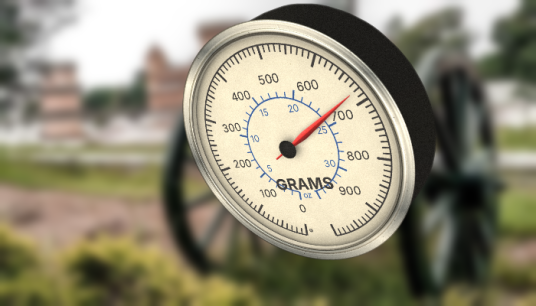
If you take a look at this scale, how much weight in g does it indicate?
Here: 680 g
